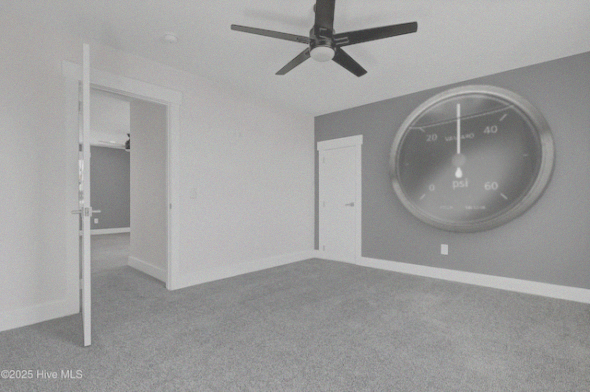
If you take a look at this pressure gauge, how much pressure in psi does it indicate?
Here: 30 psi
